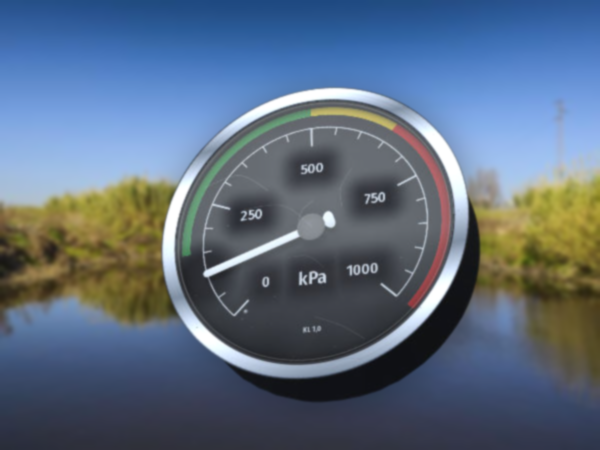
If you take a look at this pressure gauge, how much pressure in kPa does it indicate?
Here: 100 kPa
